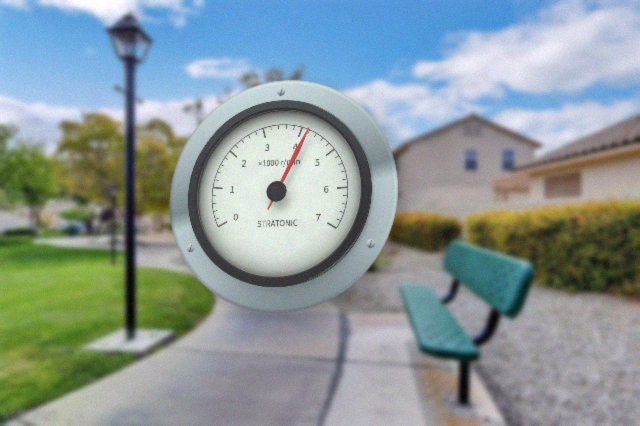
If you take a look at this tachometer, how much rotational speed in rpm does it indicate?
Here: 4200 rpm
